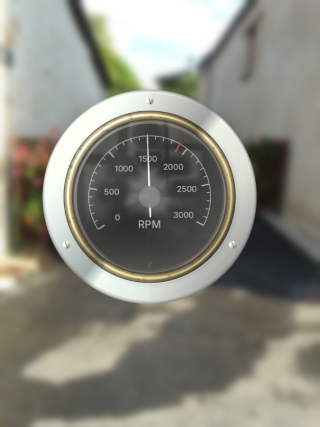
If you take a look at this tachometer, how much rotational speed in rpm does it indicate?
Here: 1500 rpm
